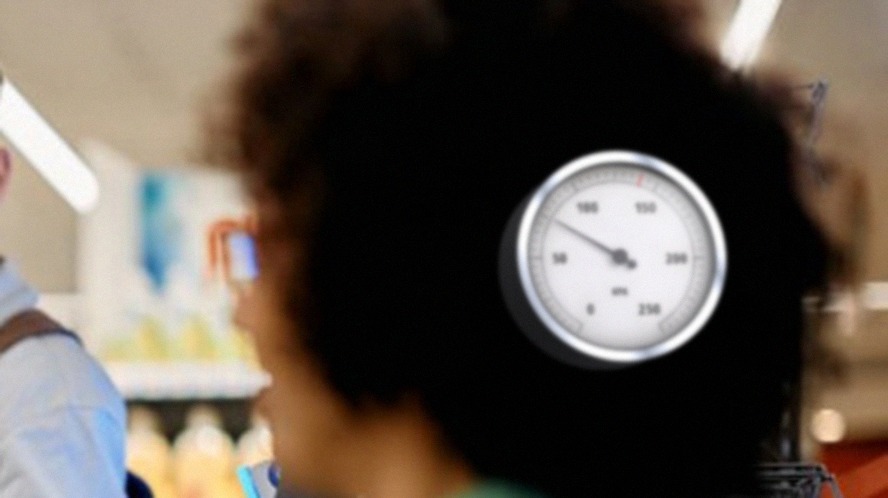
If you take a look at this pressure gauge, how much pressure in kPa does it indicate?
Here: 75 kPa
